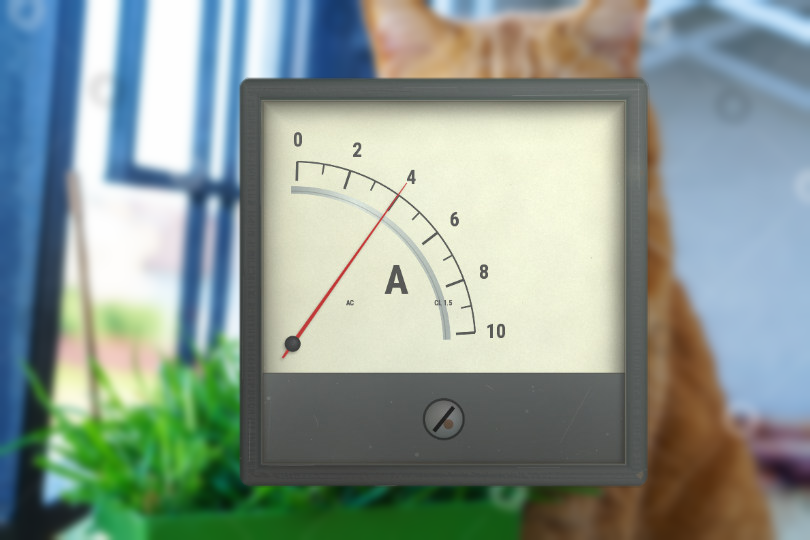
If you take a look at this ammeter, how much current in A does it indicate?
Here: 4 A
